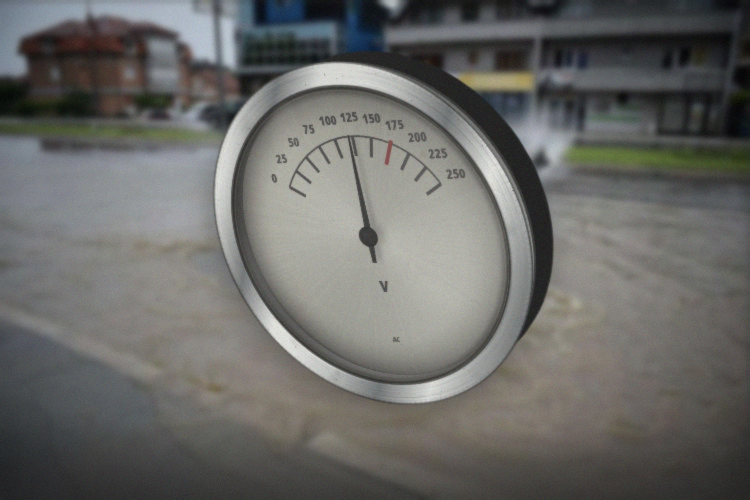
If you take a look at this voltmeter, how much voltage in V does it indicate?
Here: 125 V
